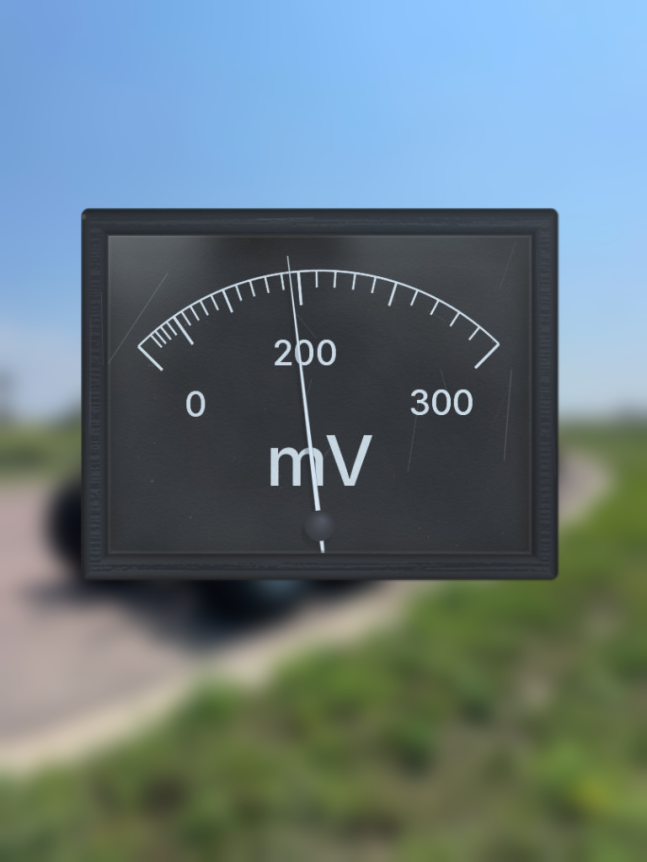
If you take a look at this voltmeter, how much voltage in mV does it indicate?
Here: 195 mV
